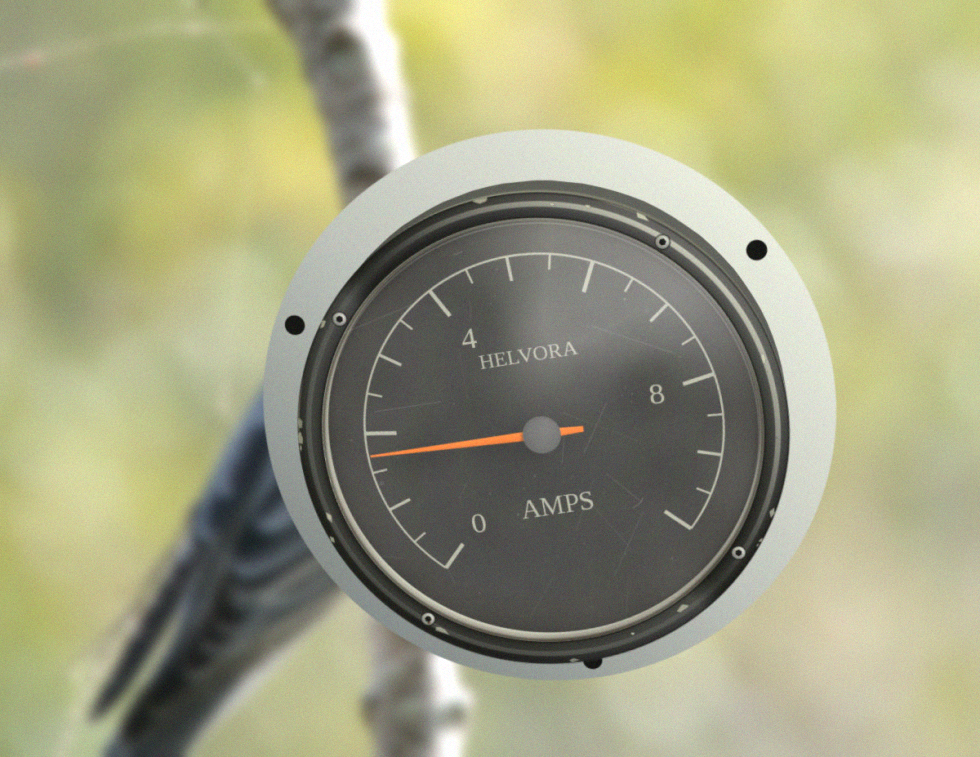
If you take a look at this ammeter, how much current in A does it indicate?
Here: 1.75 A
